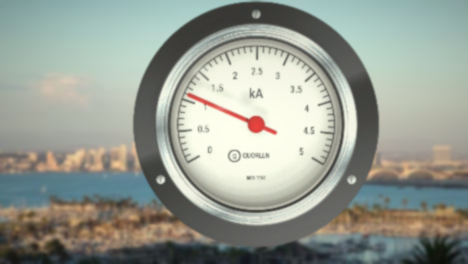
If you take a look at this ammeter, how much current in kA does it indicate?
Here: 1.1 kA
